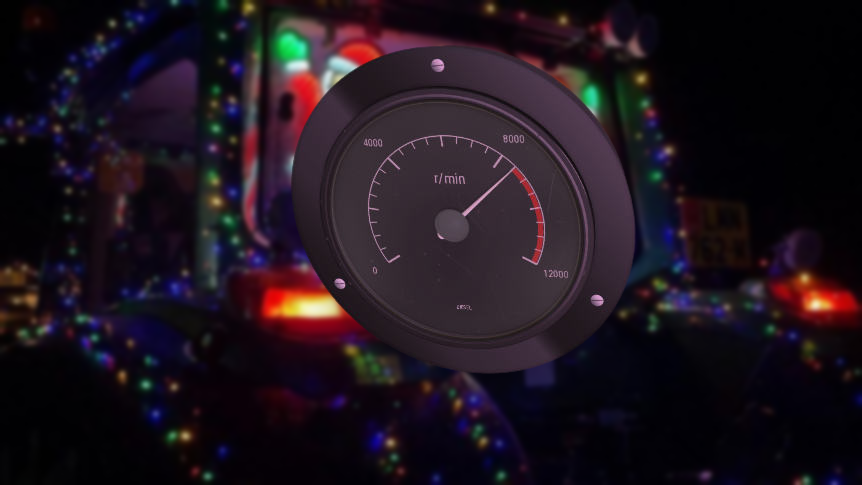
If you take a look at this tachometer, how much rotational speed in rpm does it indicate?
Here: 8500 rpm
